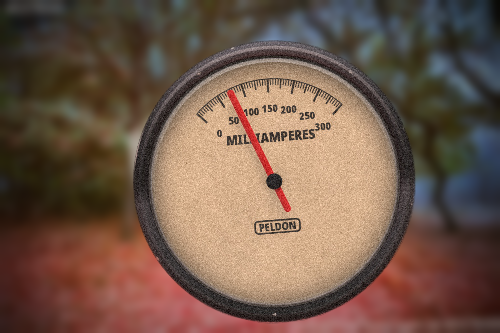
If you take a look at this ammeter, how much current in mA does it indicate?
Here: 75 mA
